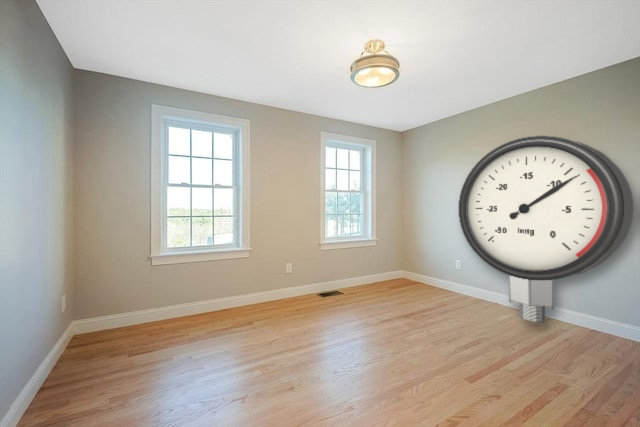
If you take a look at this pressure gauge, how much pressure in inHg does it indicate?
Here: -9 inHg
